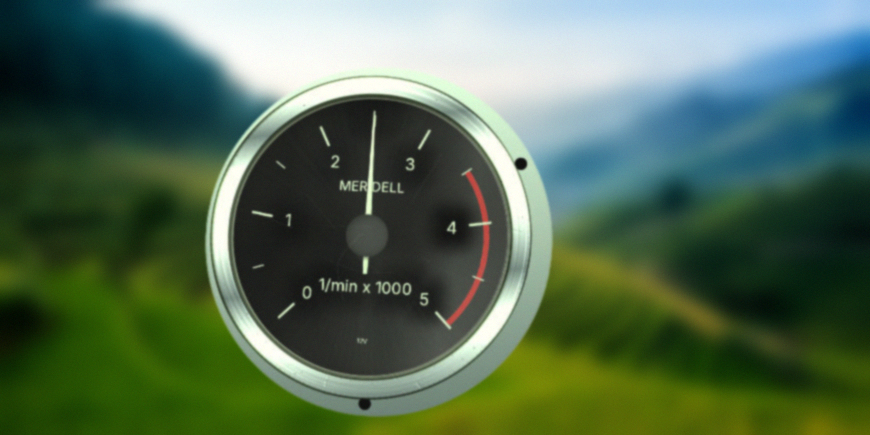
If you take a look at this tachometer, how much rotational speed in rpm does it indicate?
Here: 2500 rpm
